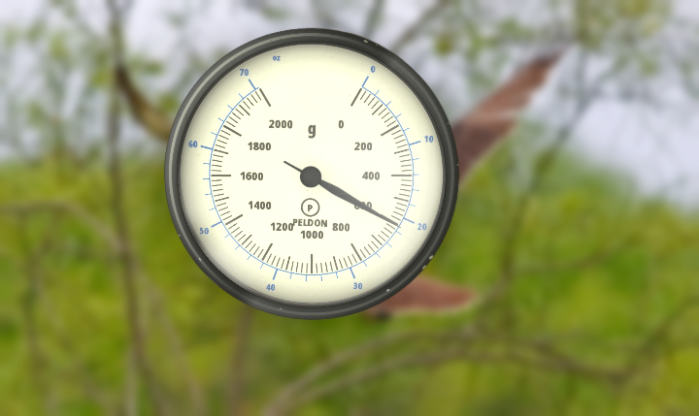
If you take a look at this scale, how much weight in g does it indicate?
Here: 600 g
